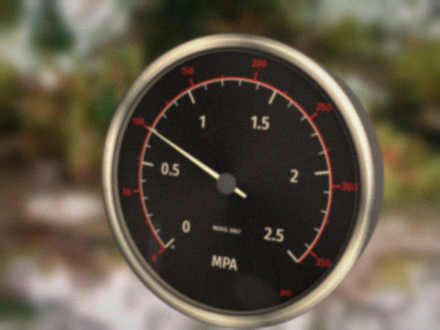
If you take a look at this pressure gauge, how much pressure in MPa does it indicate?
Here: 0.7 MPa
